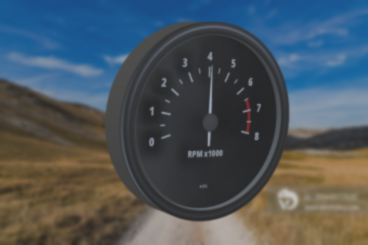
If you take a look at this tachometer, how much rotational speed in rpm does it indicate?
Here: 4000 rpm
